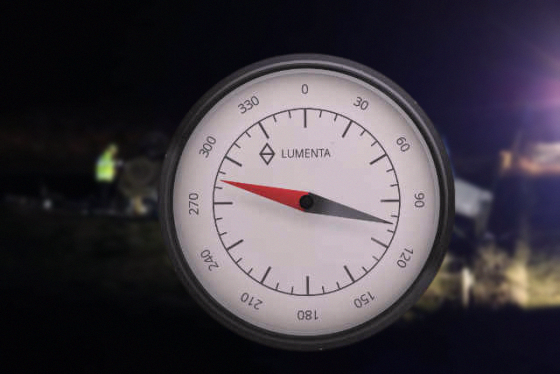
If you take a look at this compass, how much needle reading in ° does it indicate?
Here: 285 °
